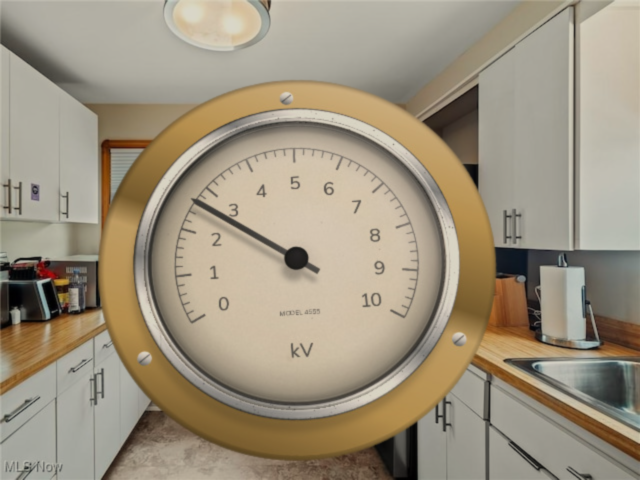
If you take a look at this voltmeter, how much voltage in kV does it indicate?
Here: 2.6 kV
